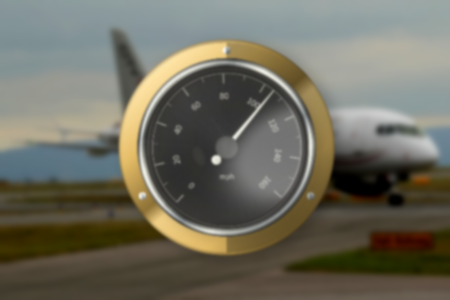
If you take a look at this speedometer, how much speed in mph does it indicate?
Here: 105 mph
